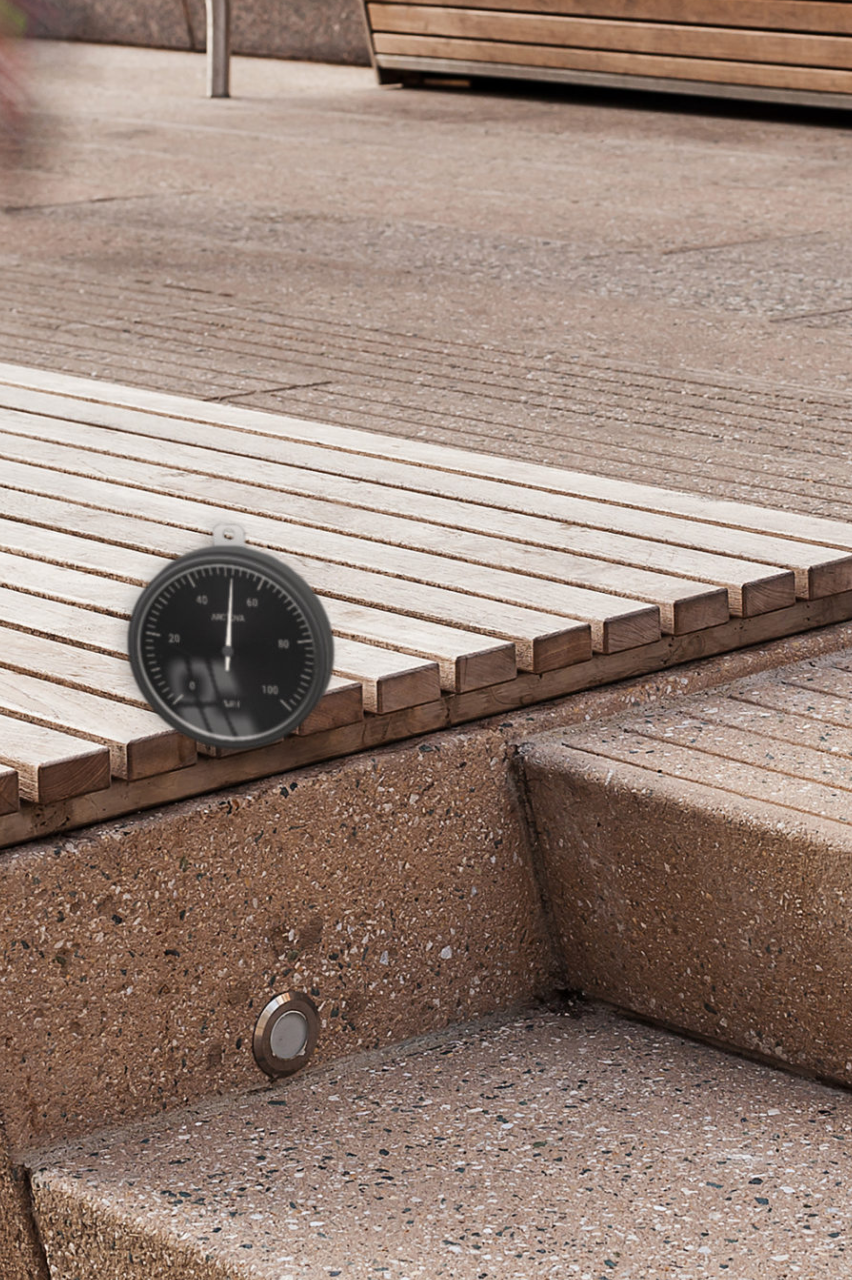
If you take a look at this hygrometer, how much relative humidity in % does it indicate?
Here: 52 %
